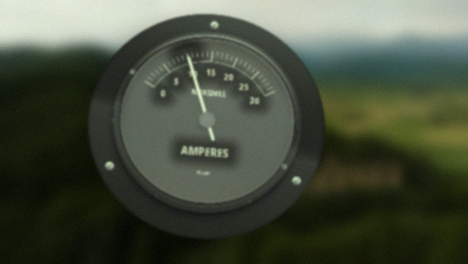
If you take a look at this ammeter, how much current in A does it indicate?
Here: 10 A
